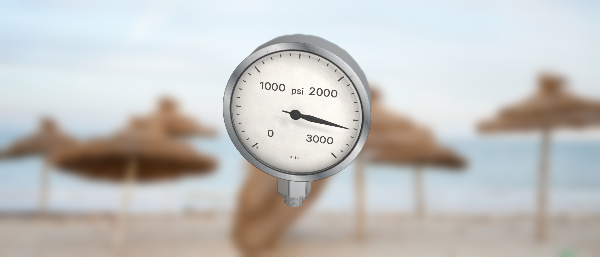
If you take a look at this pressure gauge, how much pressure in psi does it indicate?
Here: 2600 psi
